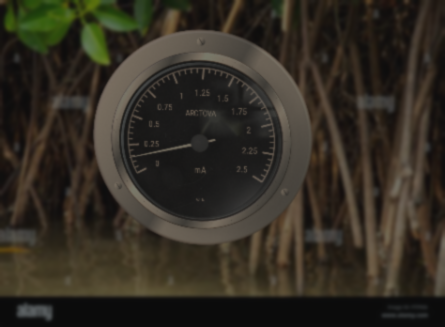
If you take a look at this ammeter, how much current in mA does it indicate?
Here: 0.15 mA
